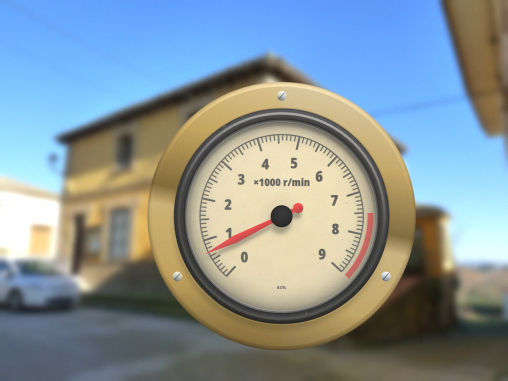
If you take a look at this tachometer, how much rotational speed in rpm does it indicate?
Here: 700 rpm
